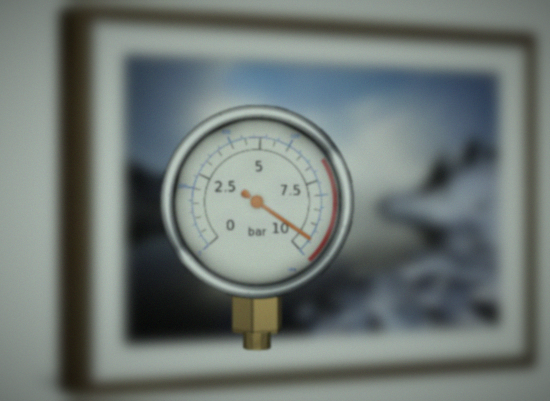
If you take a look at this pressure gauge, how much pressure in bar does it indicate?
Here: 9.5 bar
